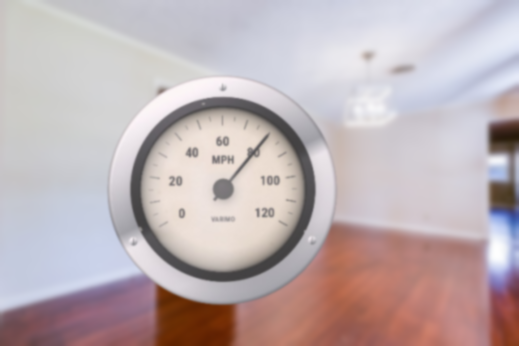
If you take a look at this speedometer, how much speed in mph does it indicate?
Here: 80 mph
